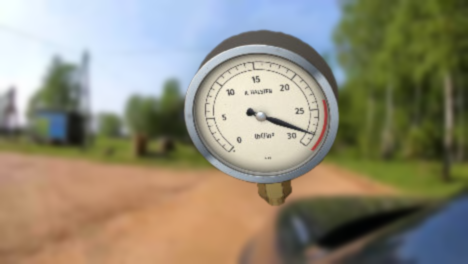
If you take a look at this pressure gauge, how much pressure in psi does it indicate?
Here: 28 psi
